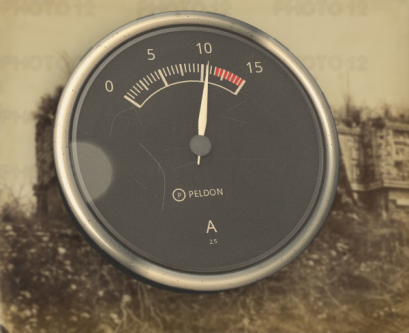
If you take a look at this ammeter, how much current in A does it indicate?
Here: 10.5 A
